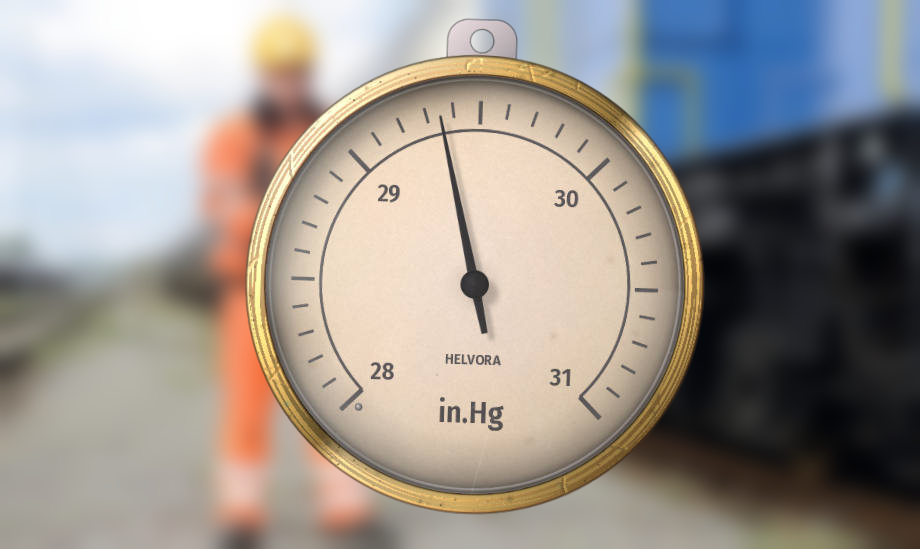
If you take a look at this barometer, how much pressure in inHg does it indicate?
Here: 29.35 inHg
